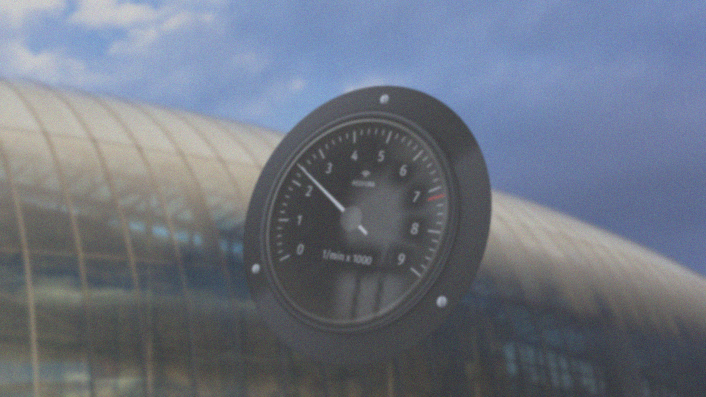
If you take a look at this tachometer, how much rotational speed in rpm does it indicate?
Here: 2400 rpm
